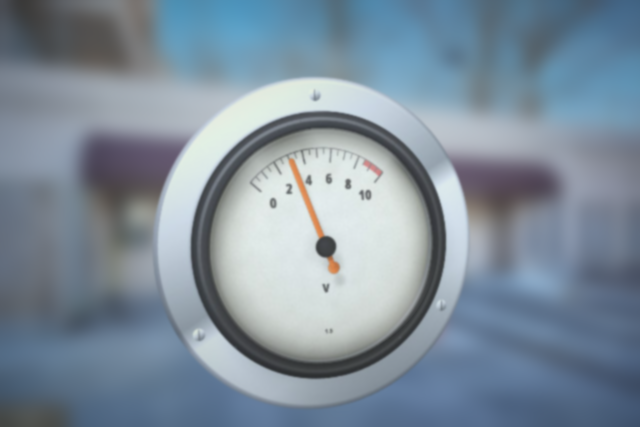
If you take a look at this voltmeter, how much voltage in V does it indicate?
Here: 3 V
